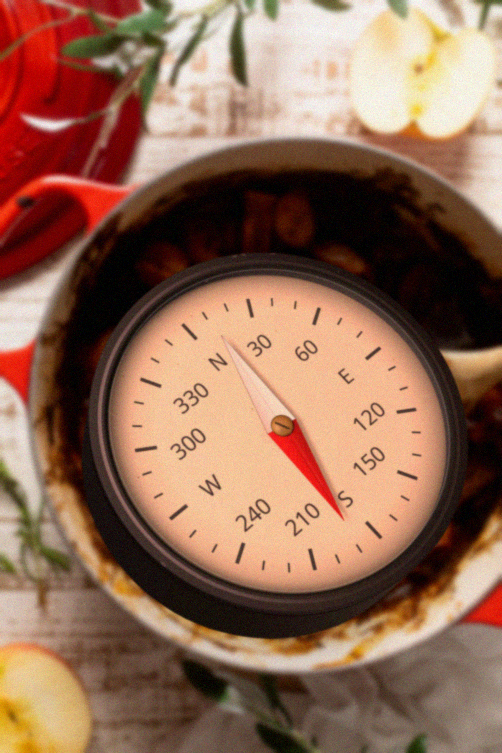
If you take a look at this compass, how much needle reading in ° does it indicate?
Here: 190 °
